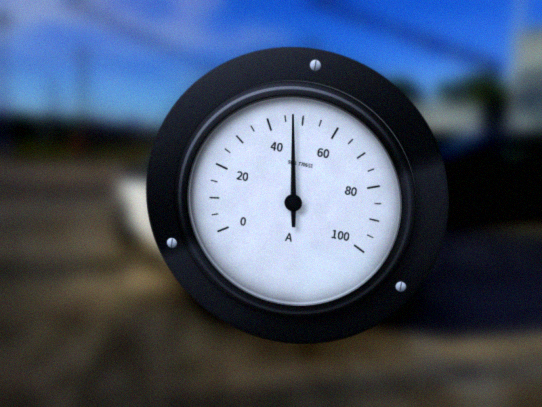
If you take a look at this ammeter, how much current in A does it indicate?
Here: 47.5 A
